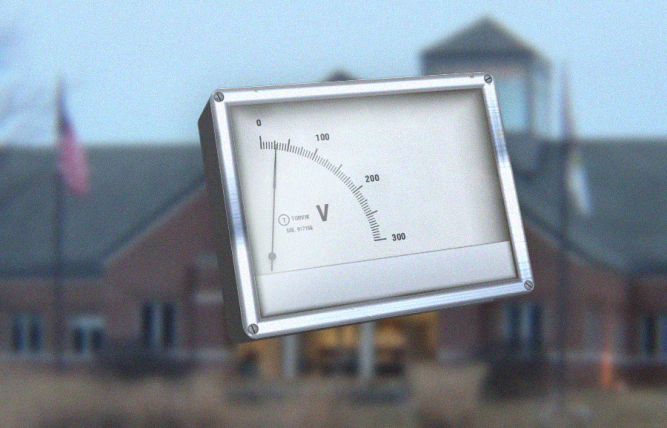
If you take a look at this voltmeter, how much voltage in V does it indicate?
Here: 25 V
